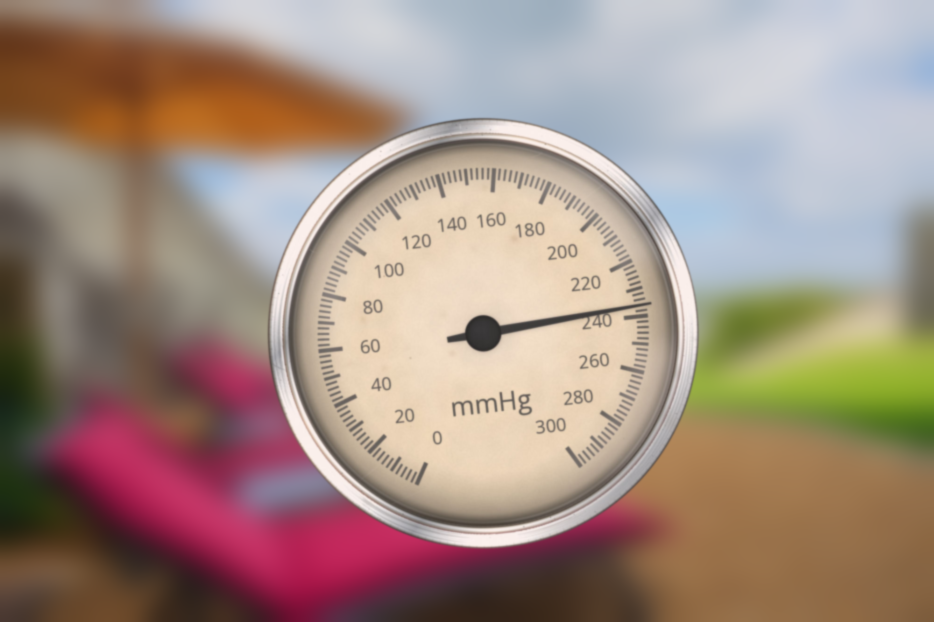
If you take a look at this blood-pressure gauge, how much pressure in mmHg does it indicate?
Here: 236 mmHg
